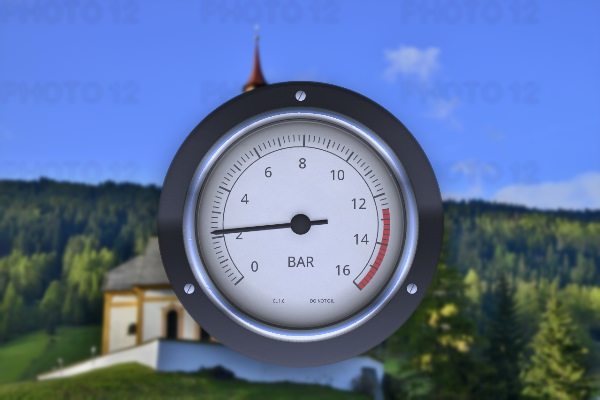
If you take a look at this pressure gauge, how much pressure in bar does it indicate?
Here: 2.2 bar
